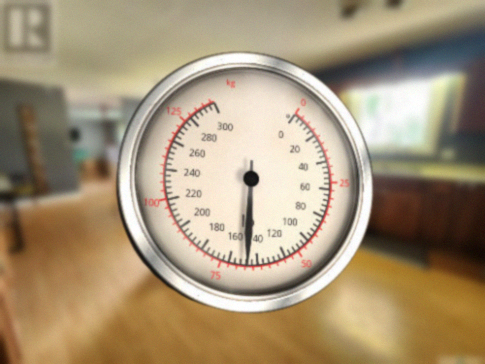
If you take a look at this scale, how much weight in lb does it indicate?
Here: 148 lb
